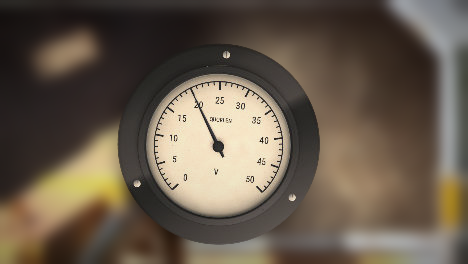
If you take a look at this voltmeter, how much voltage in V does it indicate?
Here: 20 V
